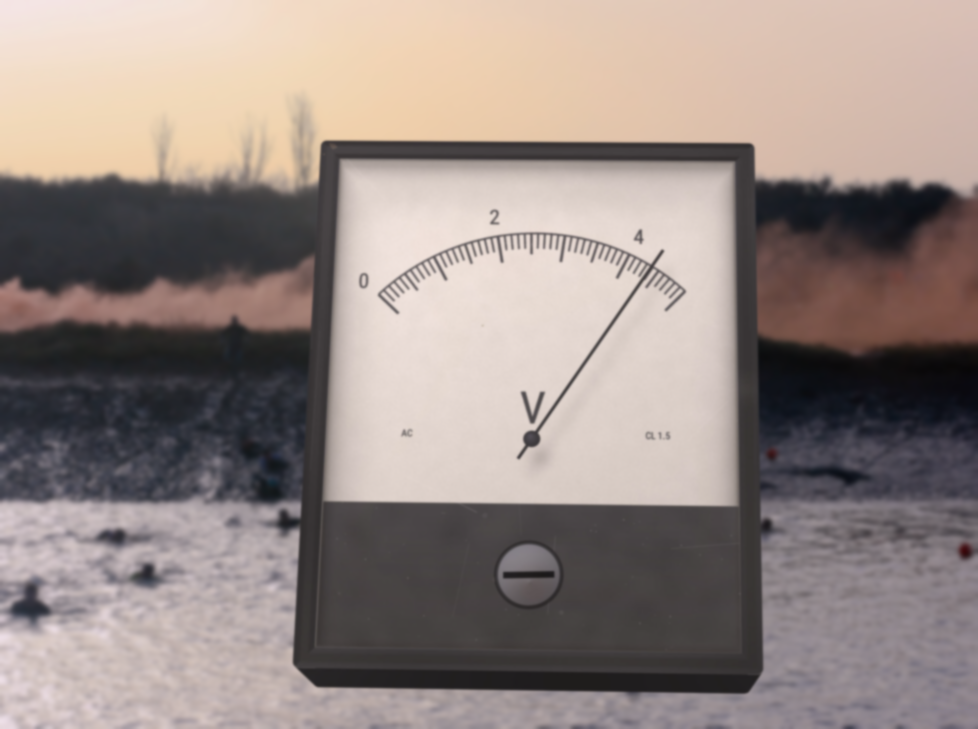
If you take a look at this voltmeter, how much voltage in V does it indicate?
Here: 4.4 V
